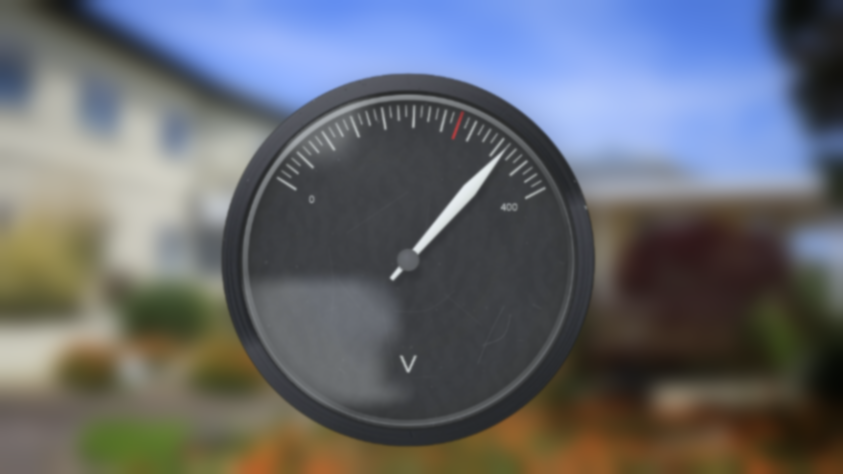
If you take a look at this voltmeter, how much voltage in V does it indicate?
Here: 330 V
